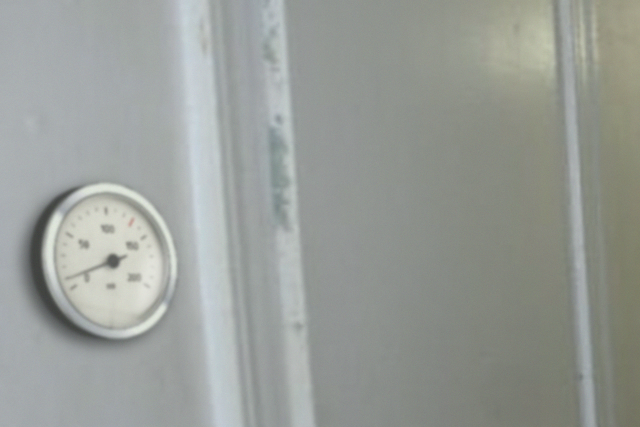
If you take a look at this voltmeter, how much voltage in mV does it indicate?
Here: 10 mV
